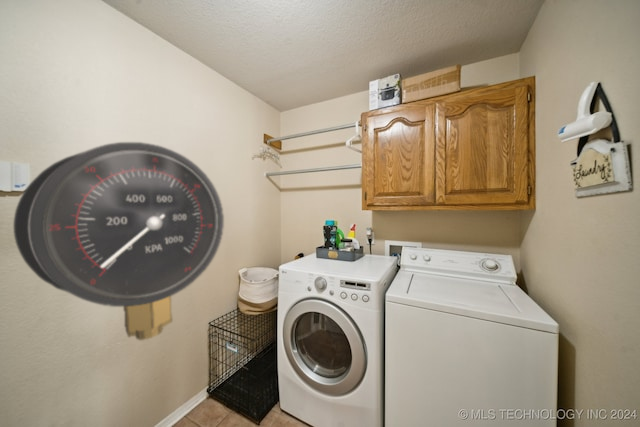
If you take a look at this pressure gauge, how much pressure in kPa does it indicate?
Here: 20 kPa
